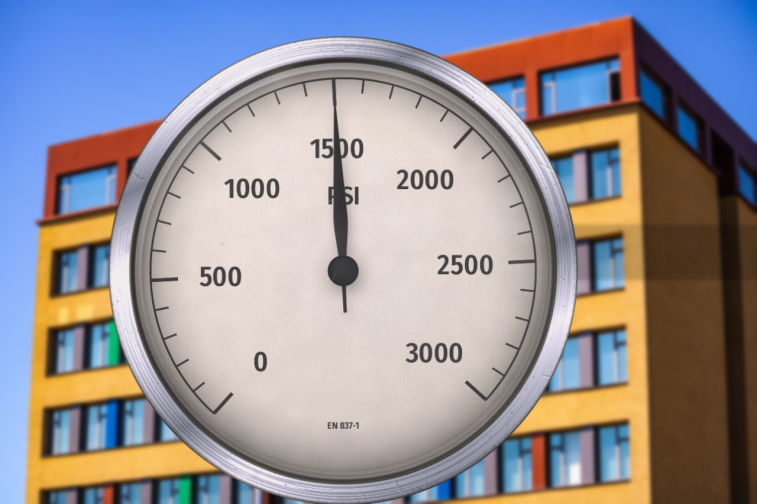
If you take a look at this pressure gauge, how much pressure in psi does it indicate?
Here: 1500 psi
